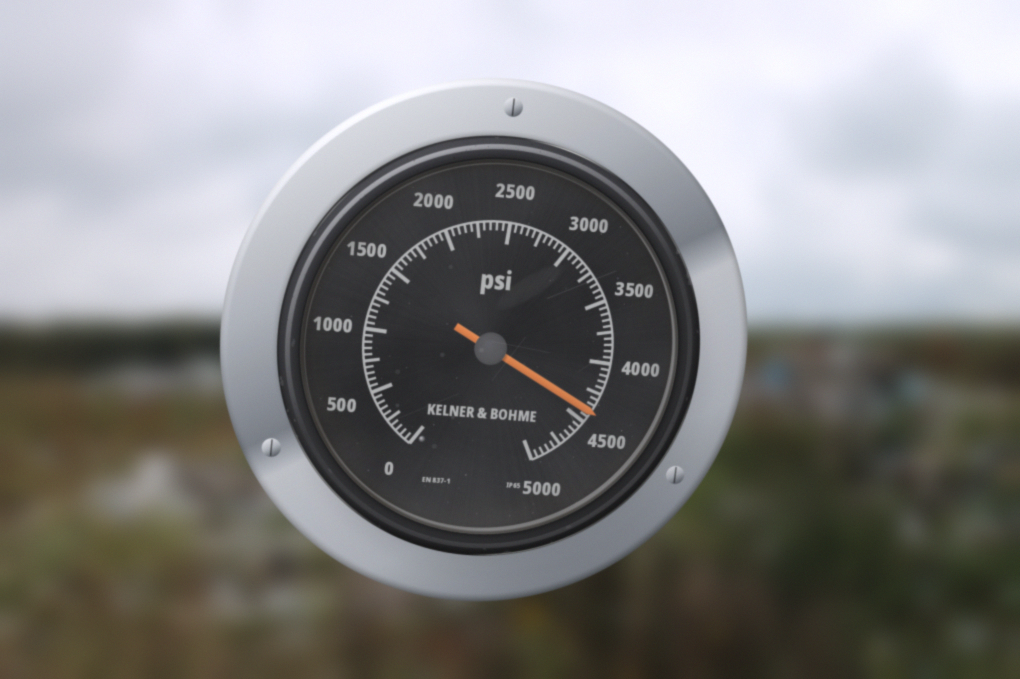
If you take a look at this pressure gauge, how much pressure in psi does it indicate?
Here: 4400 psi
